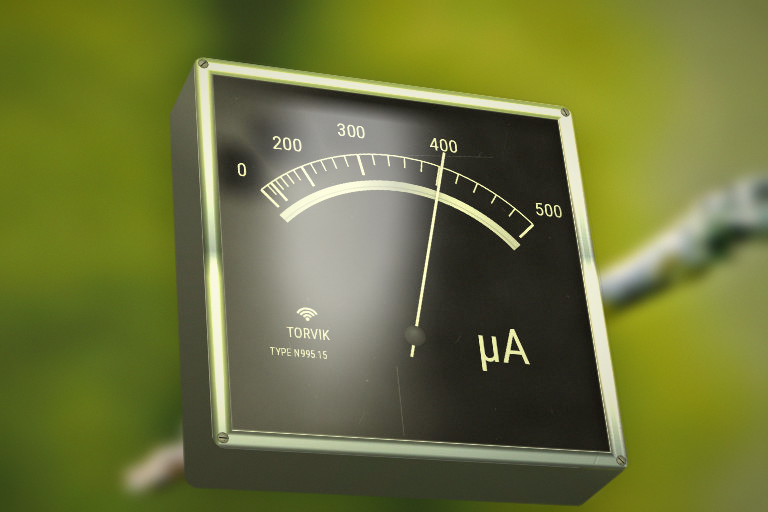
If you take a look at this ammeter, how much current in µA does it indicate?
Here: 400 µA
